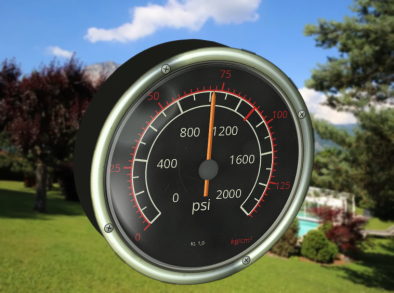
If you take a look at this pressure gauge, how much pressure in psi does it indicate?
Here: 1000 psi
